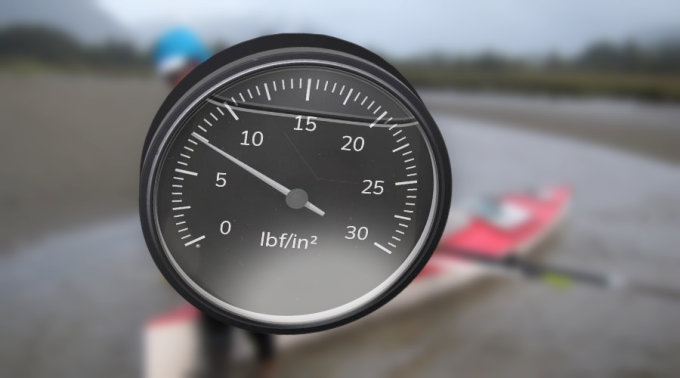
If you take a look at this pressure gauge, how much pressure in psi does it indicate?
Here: 7.5 psi
